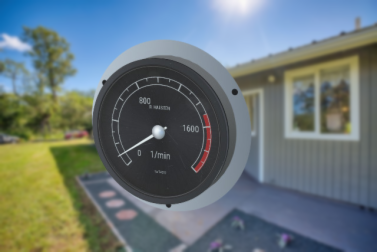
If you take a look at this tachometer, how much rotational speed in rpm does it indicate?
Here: 100 rpm
